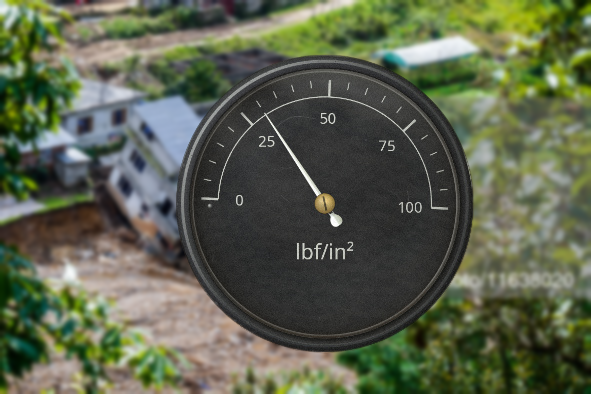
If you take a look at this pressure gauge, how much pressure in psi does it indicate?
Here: 30 psi
